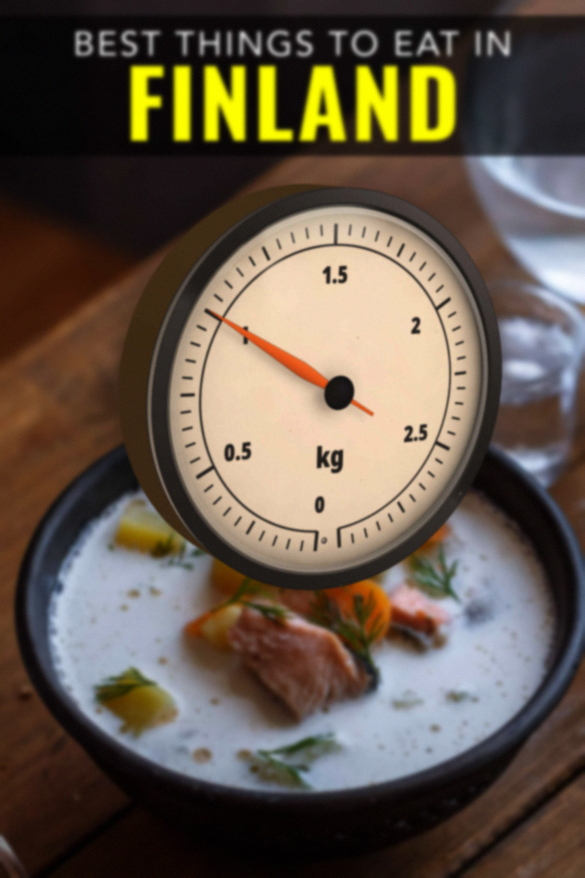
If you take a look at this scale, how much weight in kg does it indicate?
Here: 1 kg
